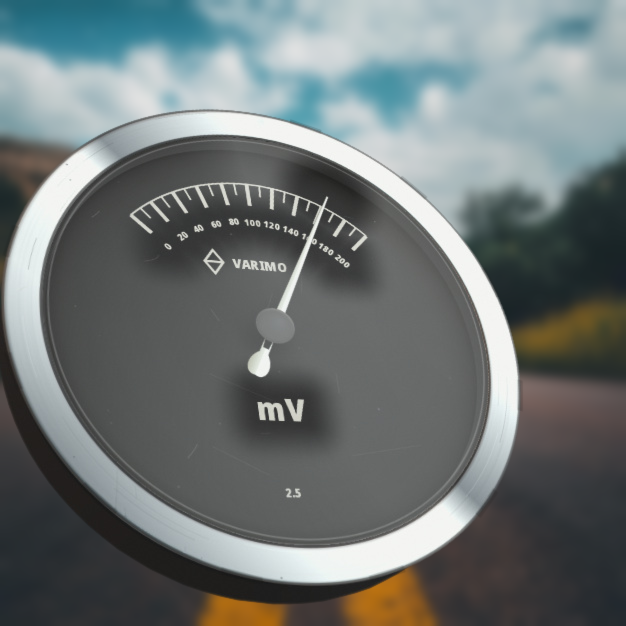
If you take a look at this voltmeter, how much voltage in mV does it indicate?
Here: 160 mV
